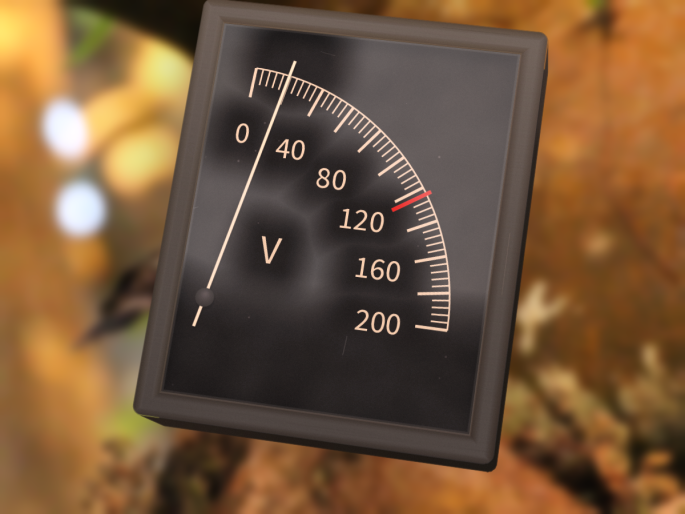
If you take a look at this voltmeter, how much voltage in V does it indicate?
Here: 20 V
